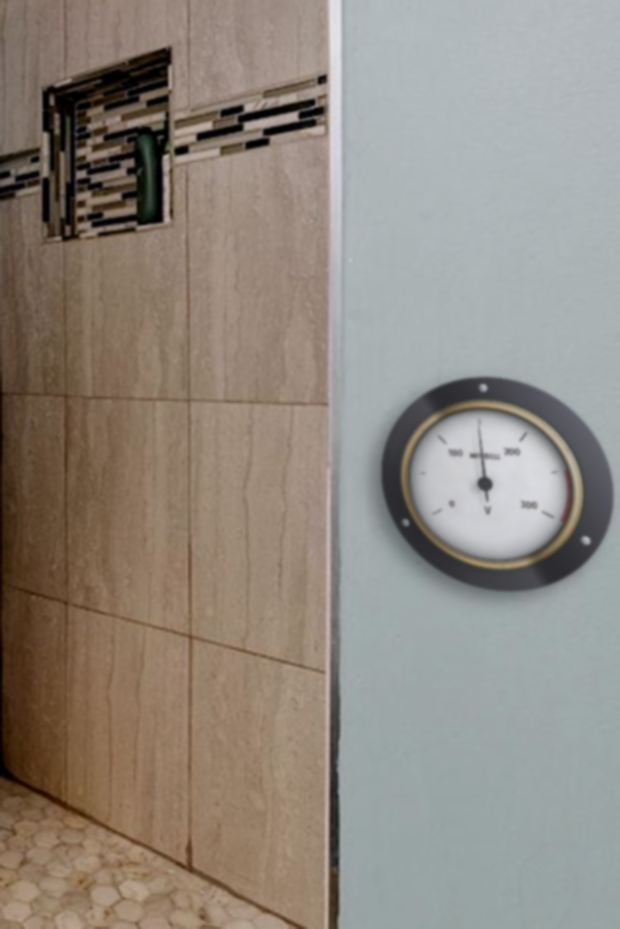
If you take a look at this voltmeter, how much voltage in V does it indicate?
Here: 150 V
